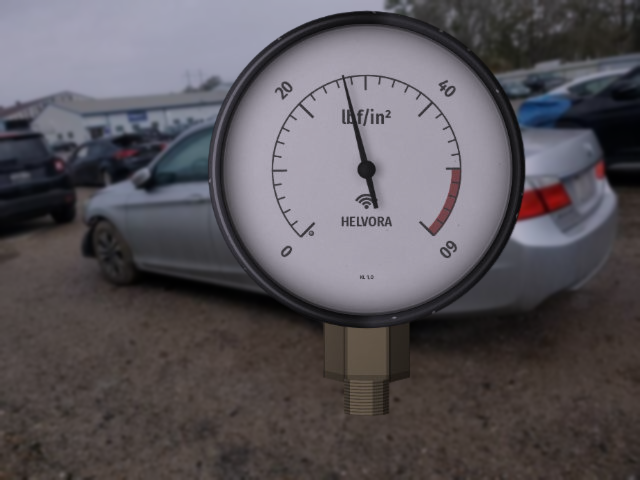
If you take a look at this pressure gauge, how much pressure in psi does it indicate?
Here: 27 psi
